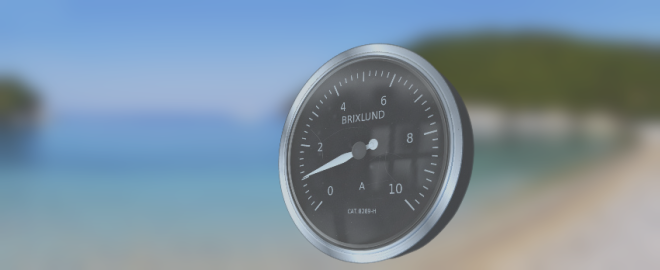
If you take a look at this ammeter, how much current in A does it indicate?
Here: 1 A
